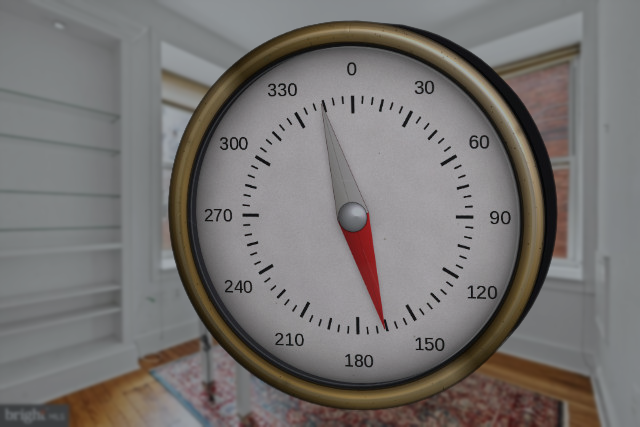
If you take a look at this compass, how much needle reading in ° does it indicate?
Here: 165 °
